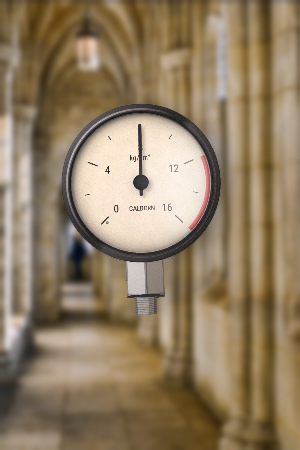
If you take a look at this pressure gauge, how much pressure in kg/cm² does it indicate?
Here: 8 kg/cm²
